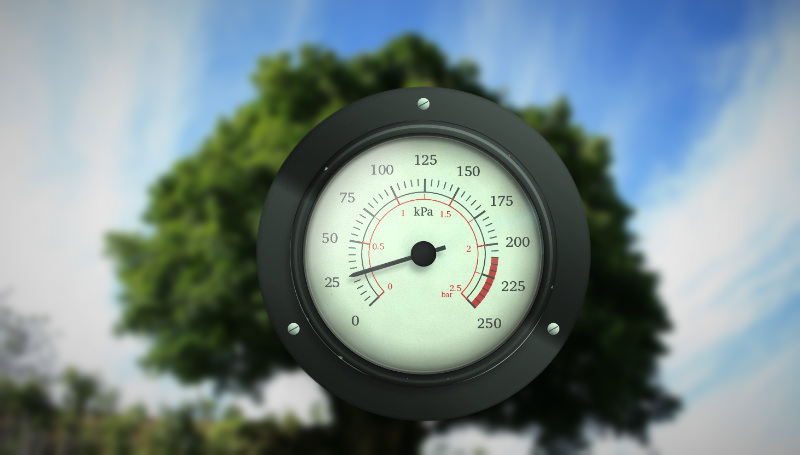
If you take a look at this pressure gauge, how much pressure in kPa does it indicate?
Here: 25 kPa
